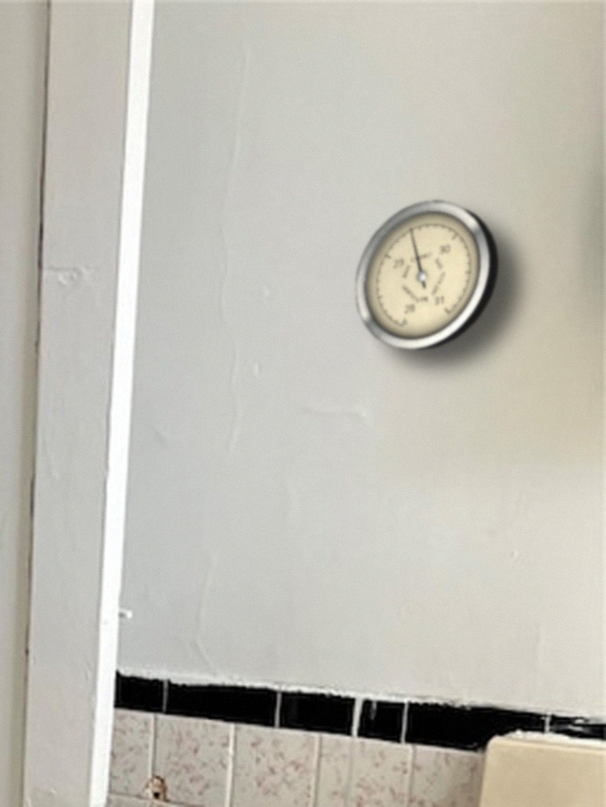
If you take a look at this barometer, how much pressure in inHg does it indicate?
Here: 29.4 inHg
